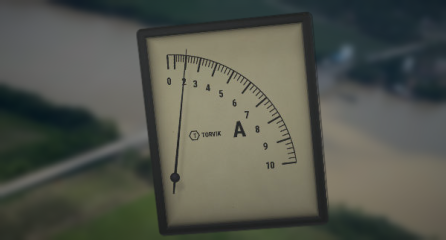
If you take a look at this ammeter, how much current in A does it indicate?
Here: 2 A
